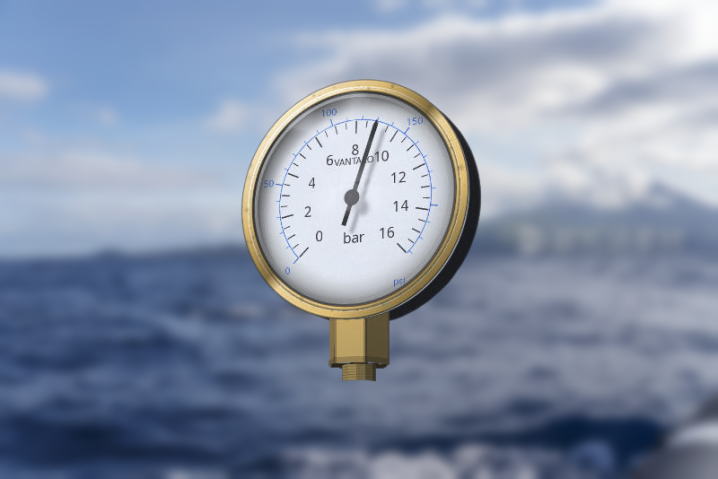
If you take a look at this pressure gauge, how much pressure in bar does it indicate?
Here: 9 bar
